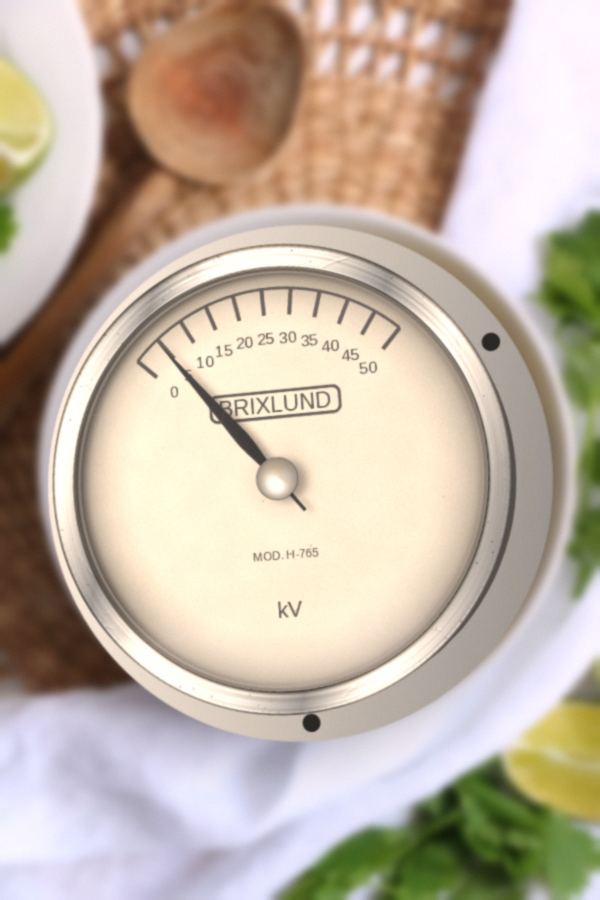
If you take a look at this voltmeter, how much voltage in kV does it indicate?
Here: 5 kV
